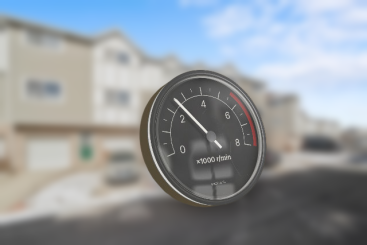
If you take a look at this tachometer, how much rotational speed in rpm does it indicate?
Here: 2500 rpm
